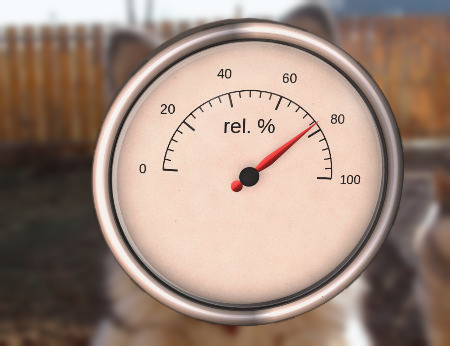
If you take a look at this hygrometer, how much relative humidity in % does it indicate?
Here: 76 %
